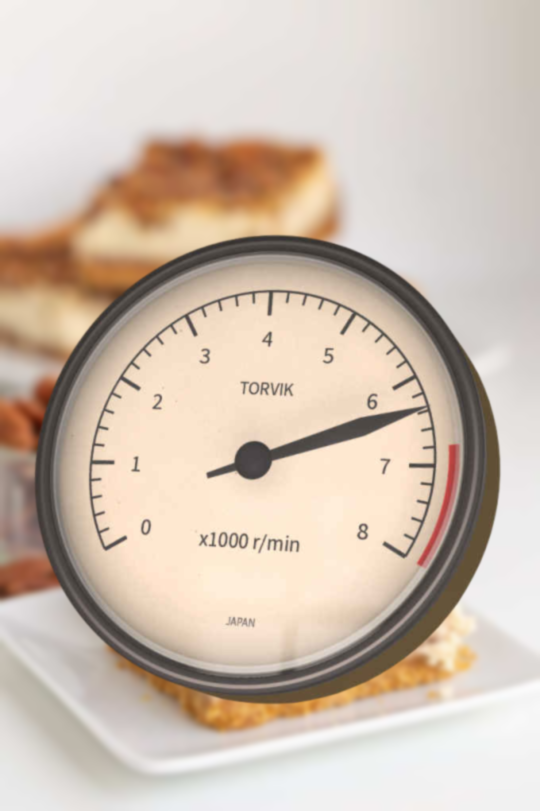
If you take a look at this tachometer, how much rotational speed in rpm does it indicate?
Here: 6400 rpm
